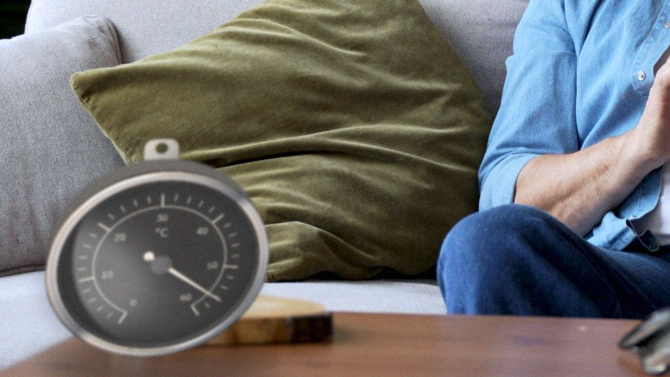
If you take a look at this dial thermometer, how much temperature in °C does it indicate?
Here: 56 °C
